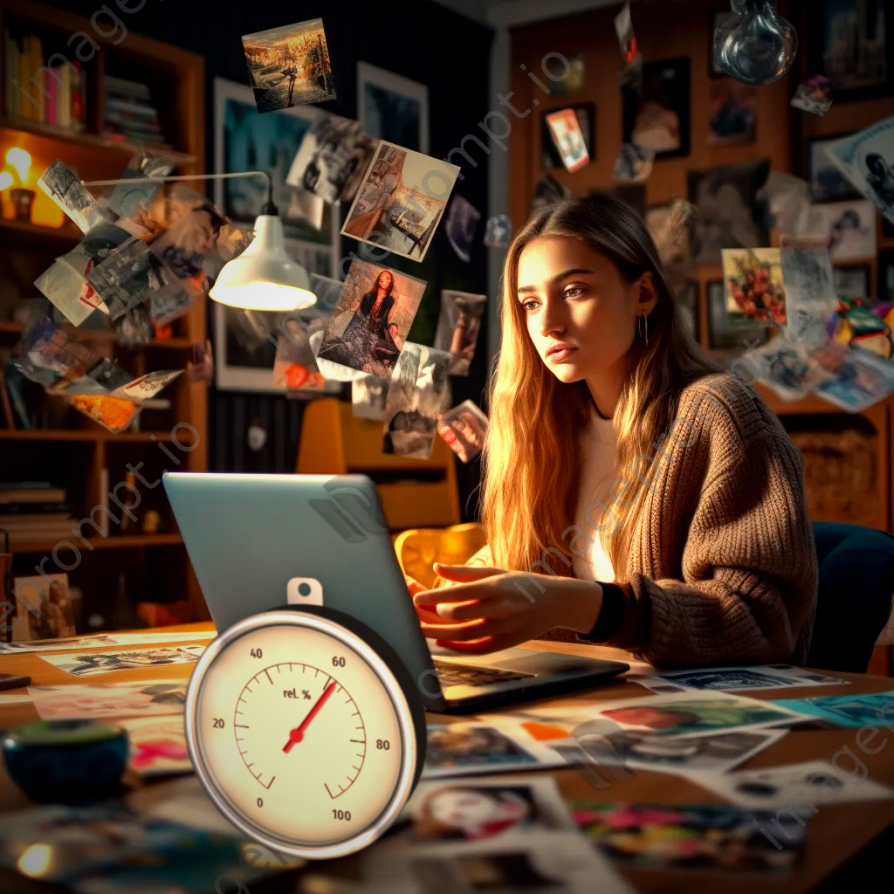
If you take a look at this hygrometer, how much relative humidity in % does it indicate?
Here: 62 %
